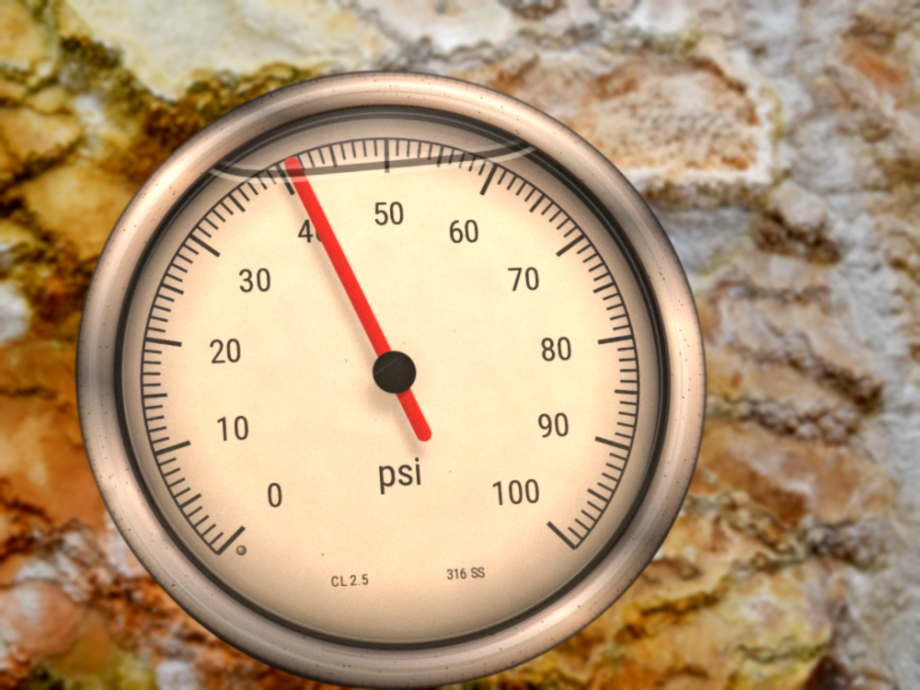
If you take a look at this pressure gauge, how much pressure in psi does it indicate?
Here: 41 psi
